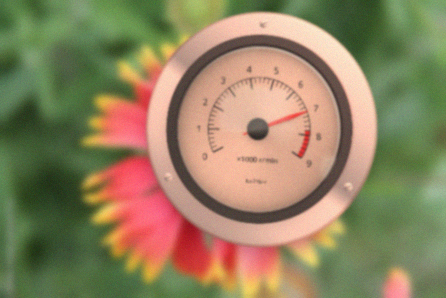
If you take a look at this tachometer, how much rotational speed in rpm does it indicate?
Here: 7000 rpm
